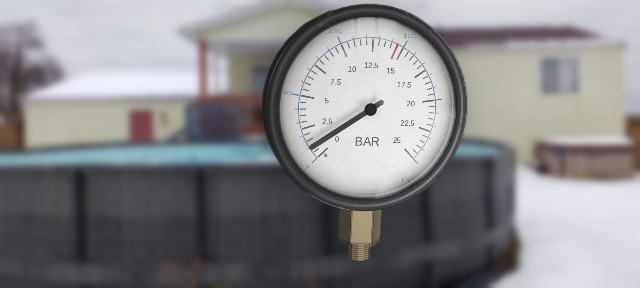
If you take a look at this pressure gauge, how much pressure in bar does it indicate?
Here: 1 bar
